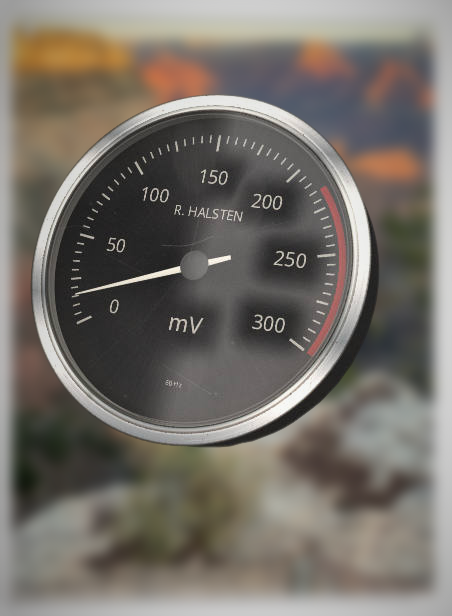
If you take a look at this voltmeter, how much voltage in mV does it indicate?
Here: 15 mV
